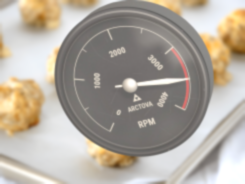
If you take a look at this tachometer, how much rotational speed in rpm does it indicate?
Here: 3500 rpm
